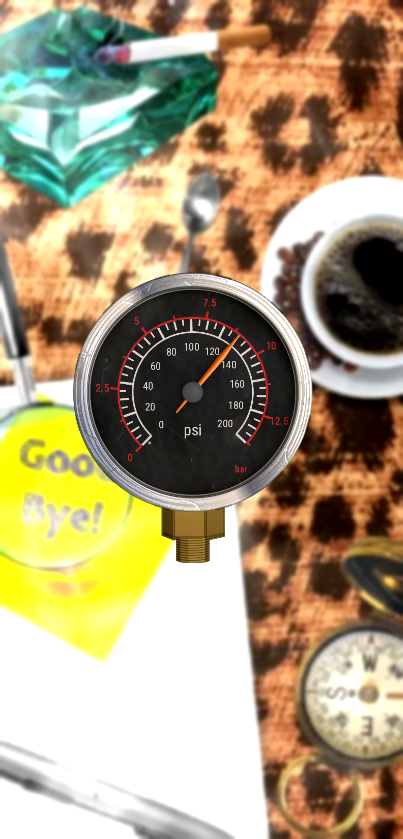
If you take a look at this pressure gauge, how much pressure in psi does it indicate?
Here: 130 psi
